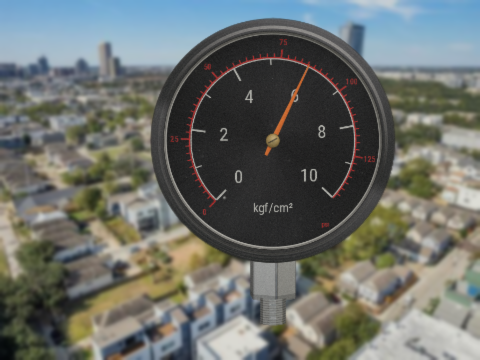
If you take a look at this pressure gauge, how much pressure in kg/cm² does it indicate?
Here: 6 kg/cm²
